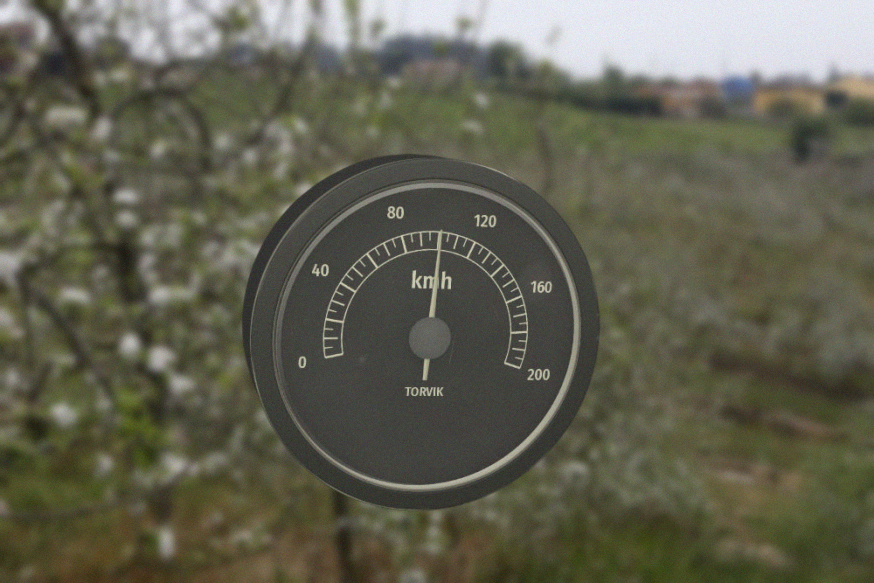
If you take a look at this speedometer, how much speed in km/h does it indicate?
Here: 100 km/h
